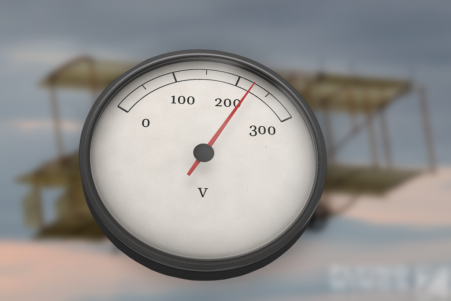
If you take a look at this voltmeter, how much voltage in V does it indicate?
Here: 225 V
